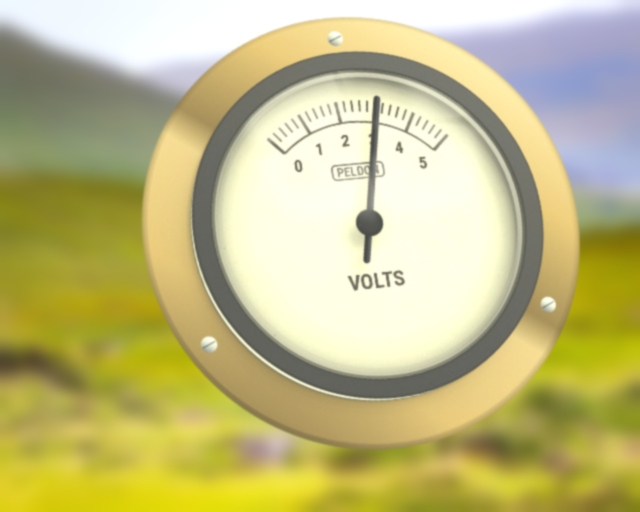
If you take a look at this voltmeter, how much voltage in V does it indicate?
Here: 3 V
